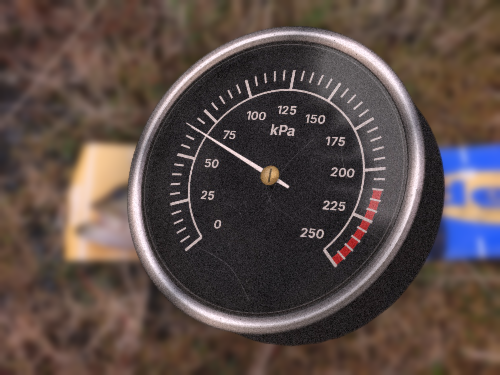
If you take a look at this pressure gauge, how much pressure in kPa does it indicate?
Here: 65 kPa
